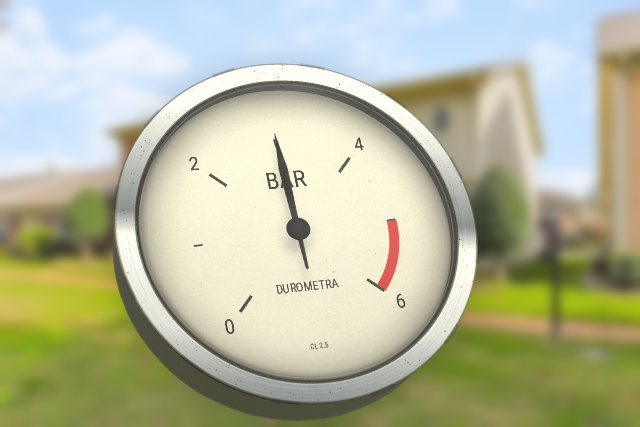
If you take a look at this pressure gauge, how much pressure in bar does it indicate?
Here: 3 bar
